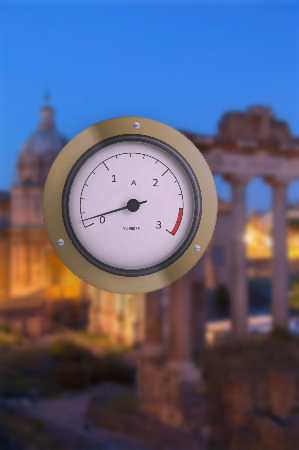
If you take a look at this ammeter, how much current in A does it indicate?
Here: 0.1 A
